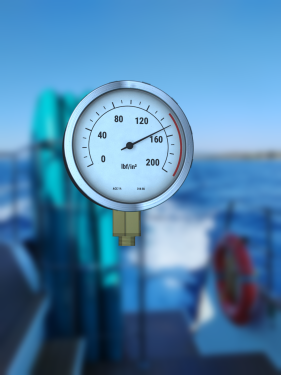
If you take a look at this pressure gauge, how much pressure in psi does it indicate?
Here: 150 psi
